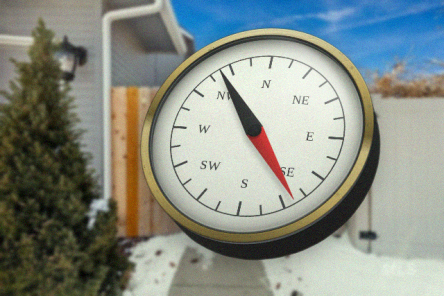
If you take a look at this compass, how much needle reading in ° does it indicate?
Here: 142.5 °
